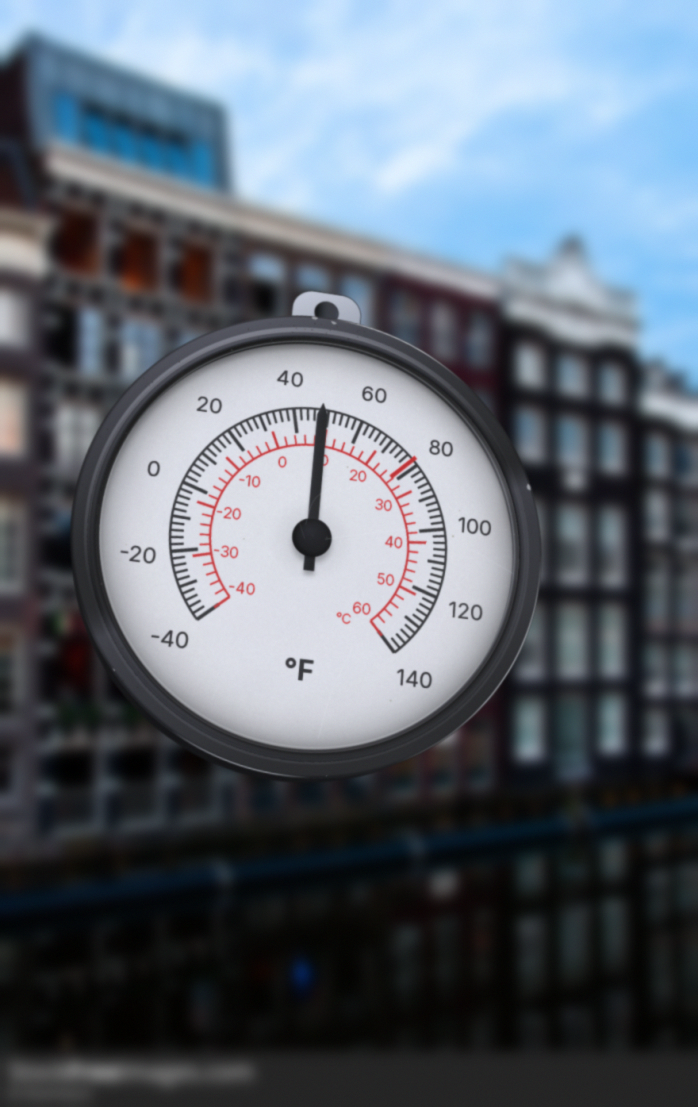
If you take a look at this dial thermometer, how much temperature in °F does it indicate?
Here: 48 °F
